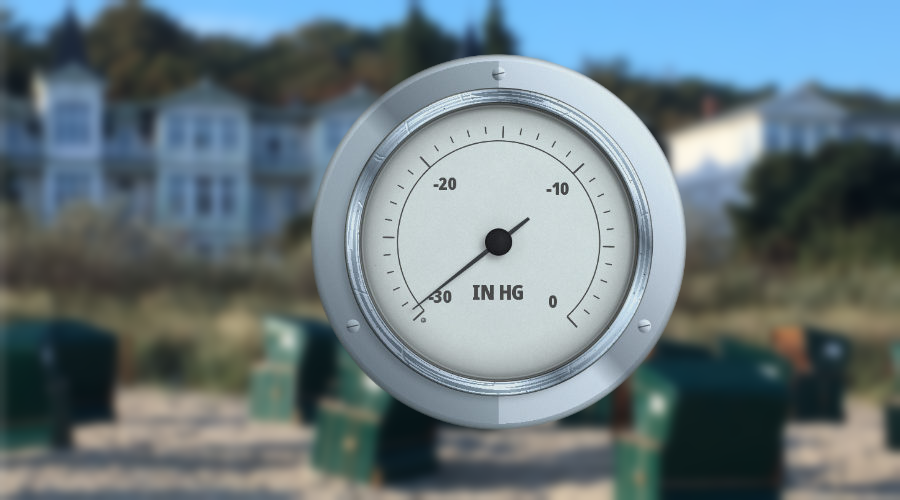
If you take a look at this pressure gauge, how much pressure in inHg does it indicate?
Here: -29.5 inHg
